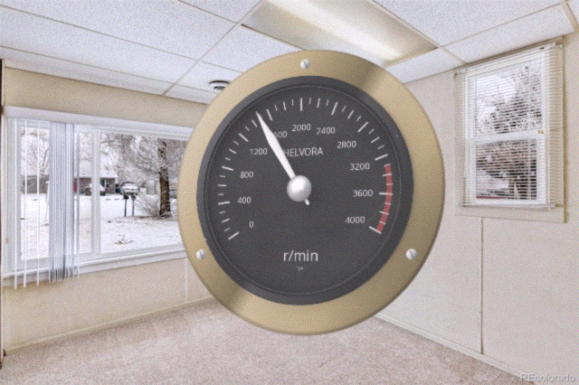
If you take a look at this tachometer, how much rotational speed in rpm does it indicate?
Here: 1500 rpm
